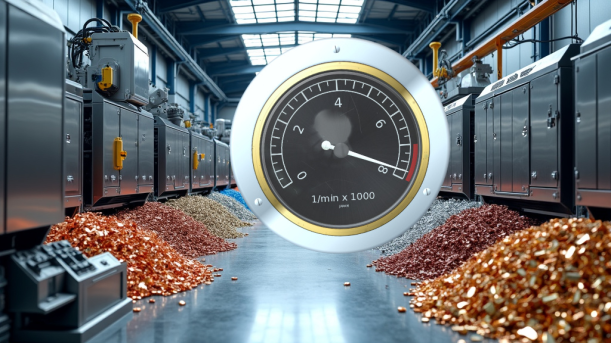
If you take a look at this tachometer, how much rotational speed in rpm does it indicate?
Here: 7750 rpm
